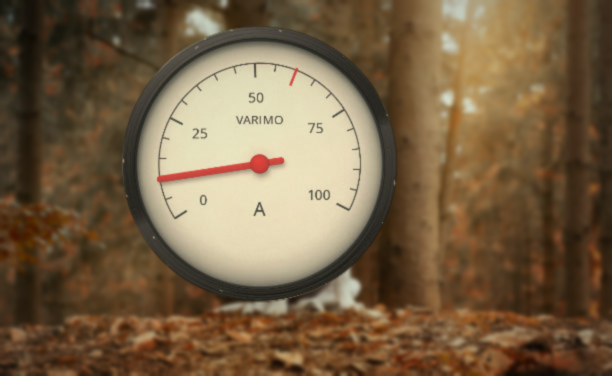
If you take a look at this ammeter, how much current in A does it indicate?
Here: 10 A
